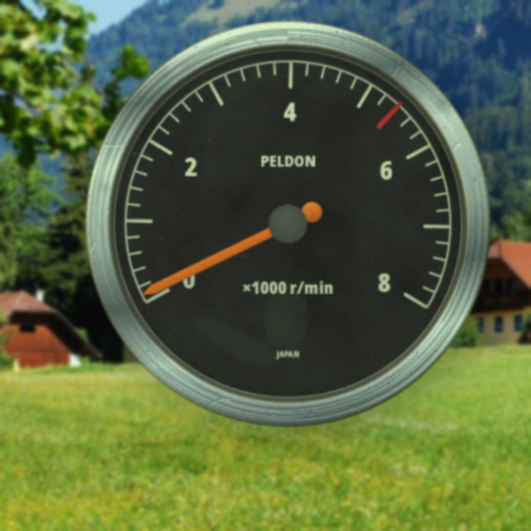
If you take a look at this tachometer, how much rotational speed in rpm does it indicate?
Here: 100 rpm
